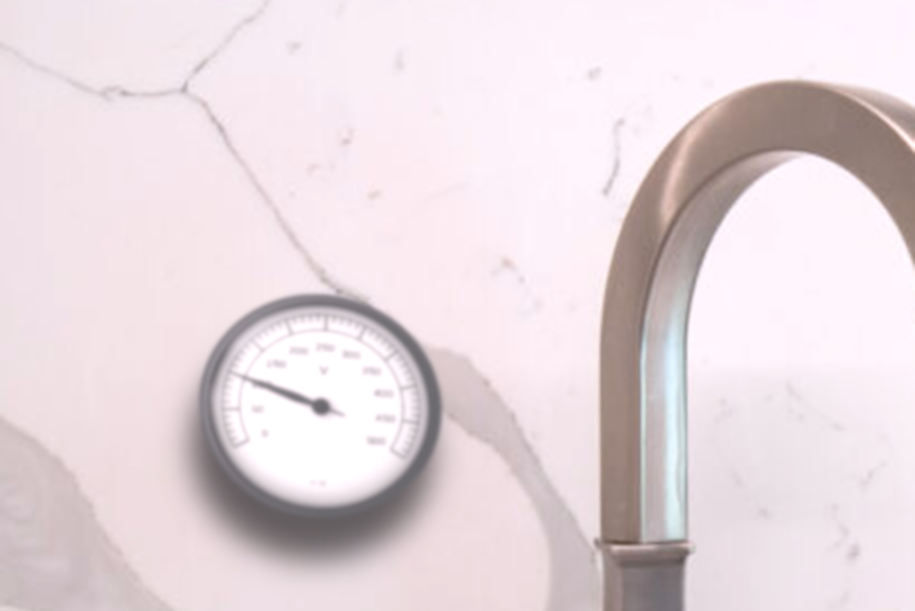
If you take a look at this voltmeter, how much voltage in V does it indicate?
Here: 100 V
